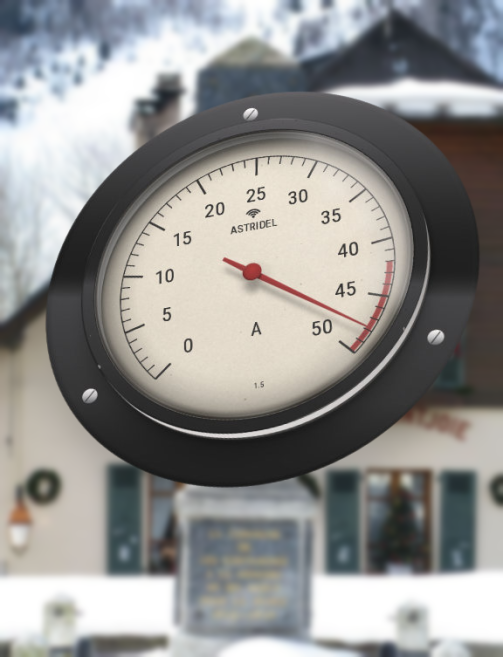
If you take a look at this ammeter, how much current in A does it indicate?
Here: 48 A
